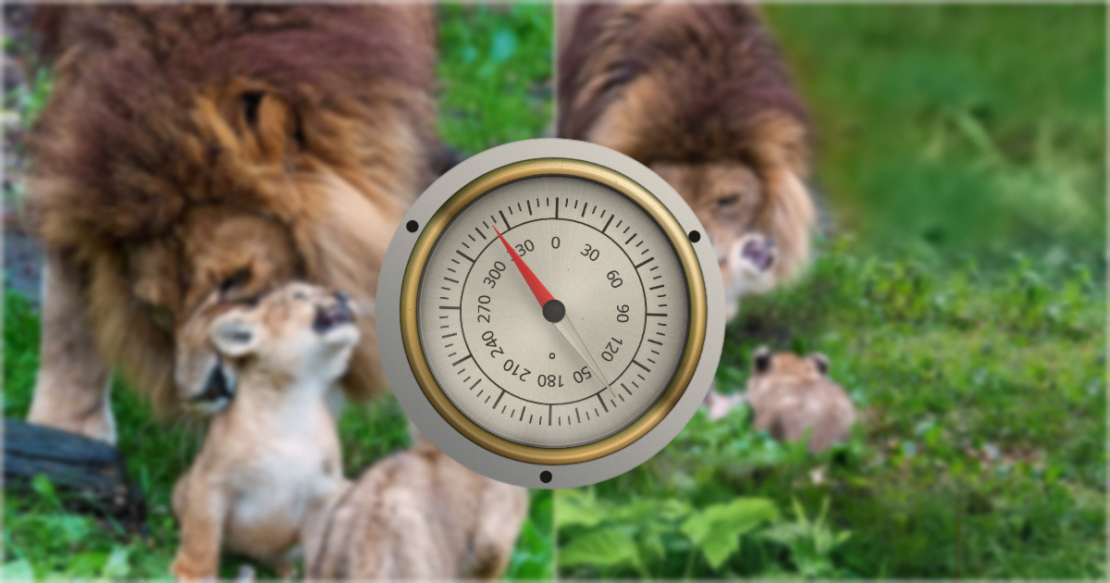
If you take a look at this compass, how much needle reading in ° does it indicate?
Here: 322.5 °
